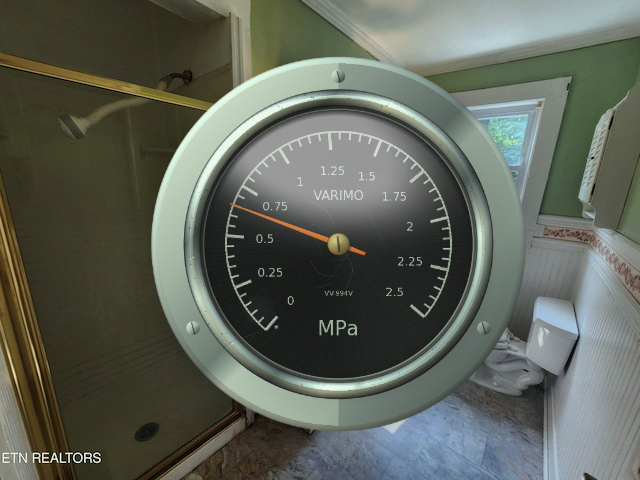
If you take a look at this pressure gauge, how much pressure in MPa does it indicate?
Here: 0.65 MPa
